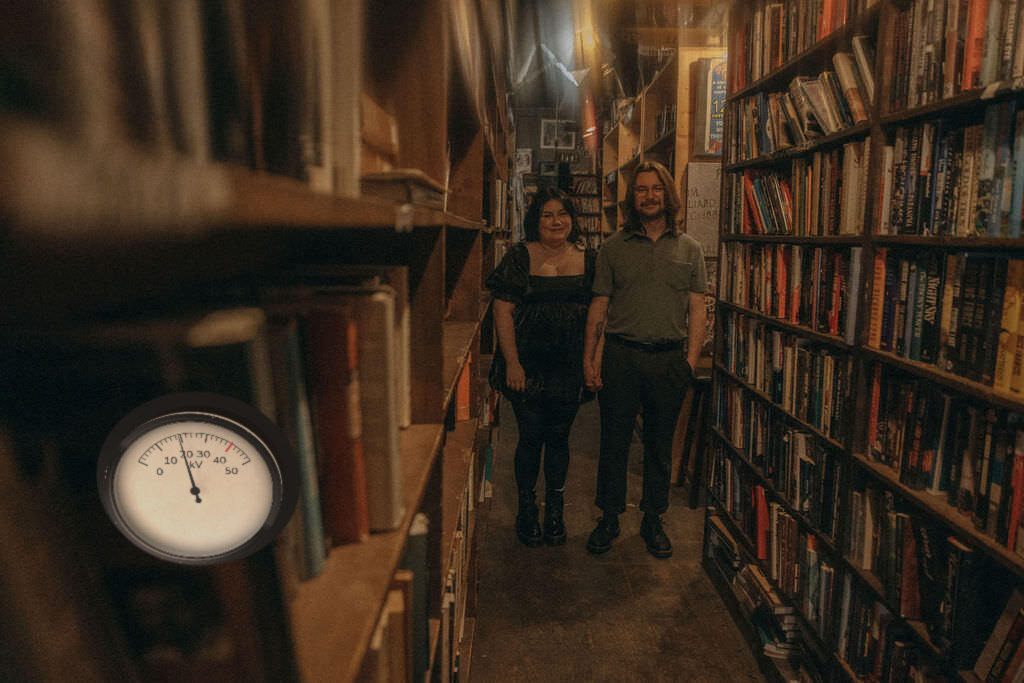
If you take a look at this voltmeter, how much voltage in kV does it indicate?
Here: 20 kV
